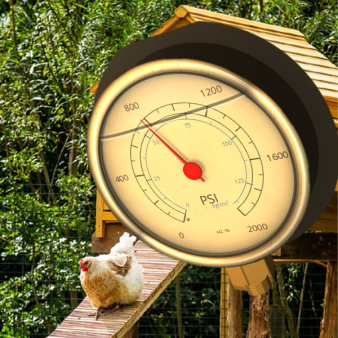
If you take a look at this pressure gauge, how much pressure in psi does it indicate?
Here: 800 psi
